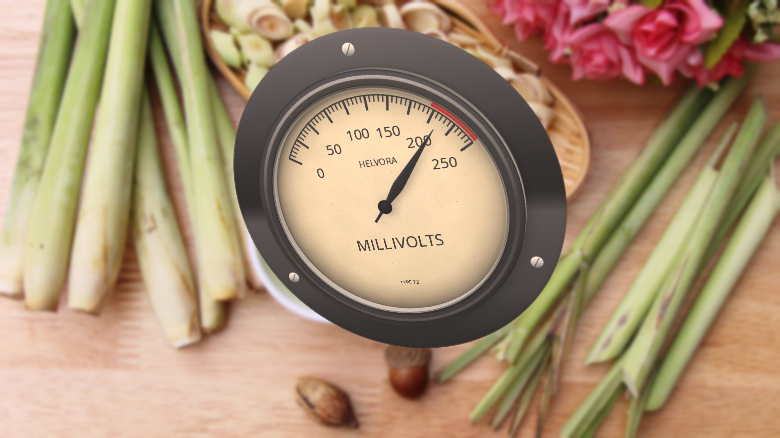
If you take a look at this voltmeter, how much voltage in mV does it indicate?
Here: 210 mV
